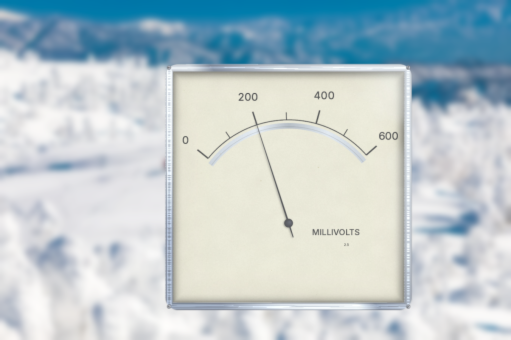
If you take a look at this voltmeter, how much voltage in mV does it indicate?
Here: 200 mV
